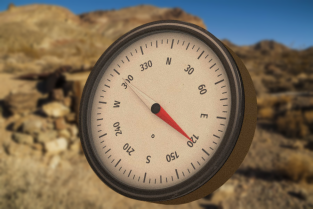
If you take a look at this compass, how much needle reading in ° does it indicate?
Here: 120 °
